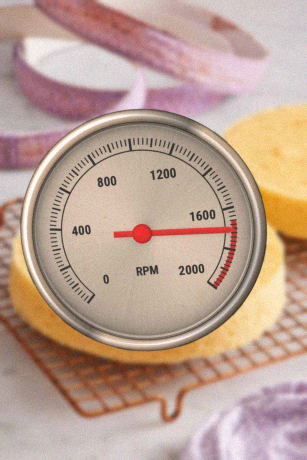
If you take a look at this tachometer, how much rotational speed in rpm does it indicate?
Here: 1700 rpm
